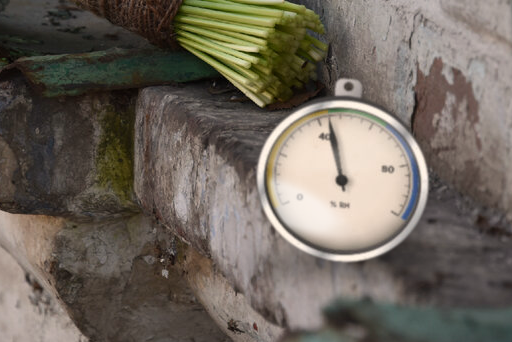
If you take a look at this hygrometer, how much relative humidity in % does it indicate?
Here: 44 %
